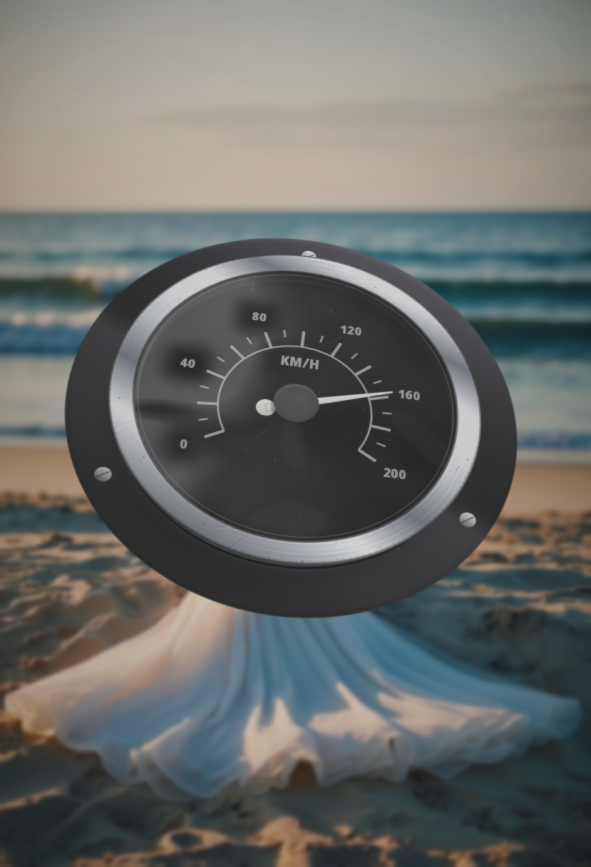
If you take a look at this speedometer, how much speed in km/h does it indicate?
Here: 160 km/h
